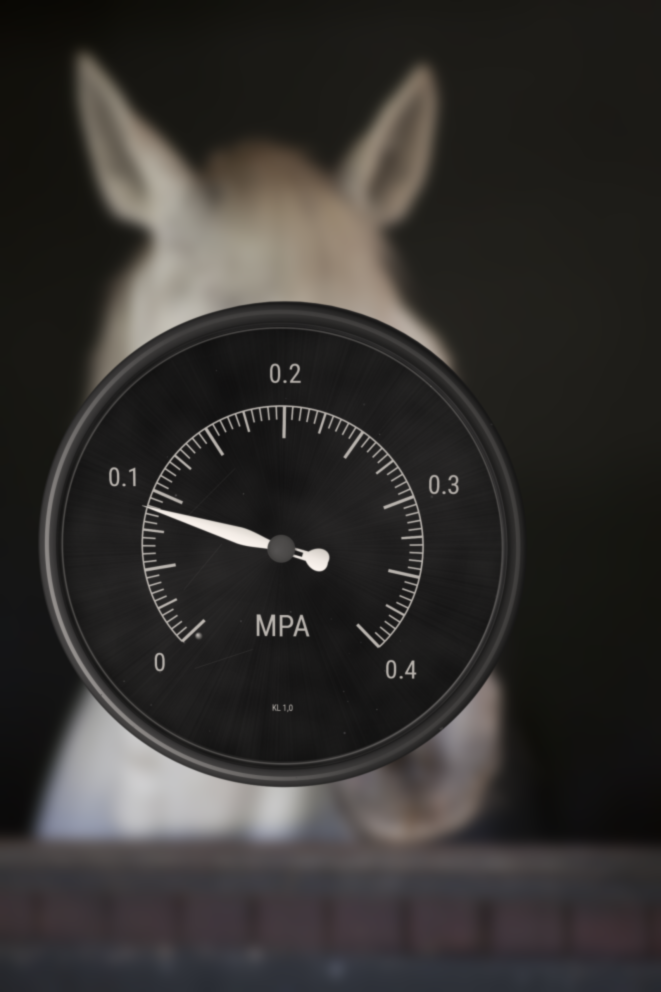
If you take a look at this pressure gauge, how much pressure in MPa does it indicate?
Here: 0.09 MPa
